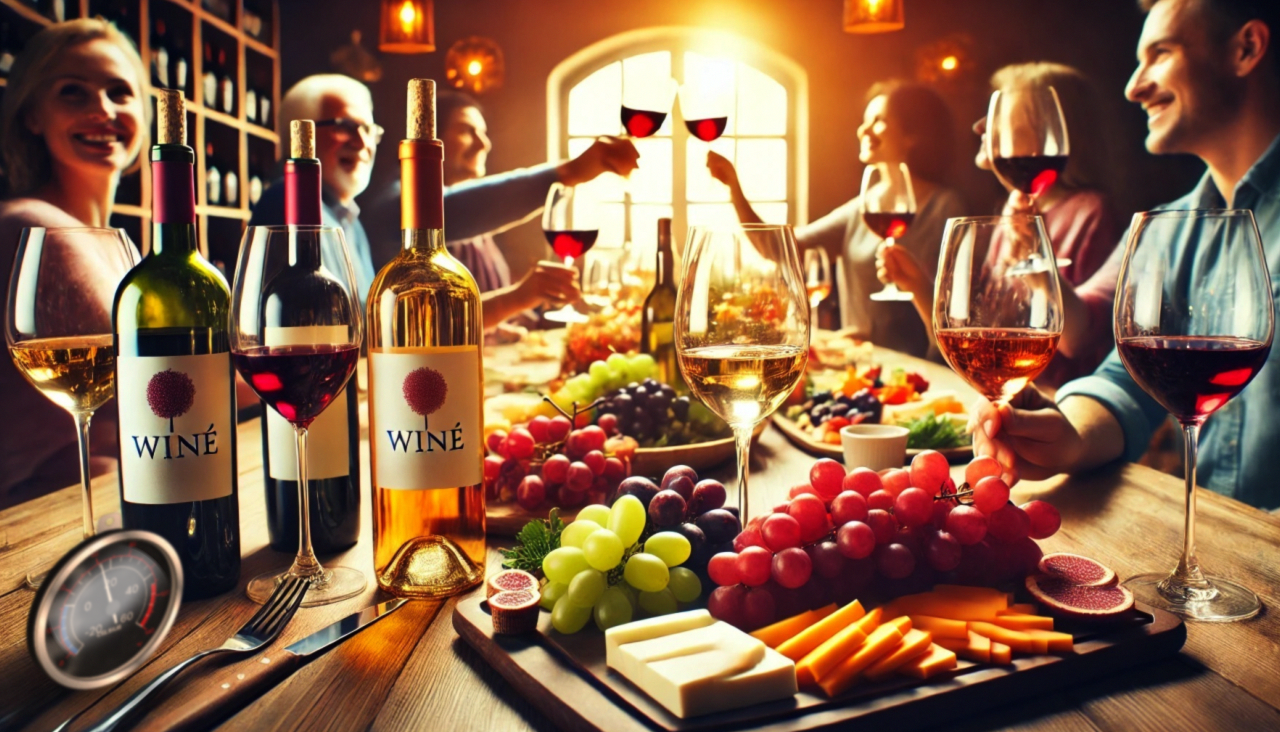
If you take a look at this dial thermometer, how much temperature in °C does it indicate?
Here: 16 °C
